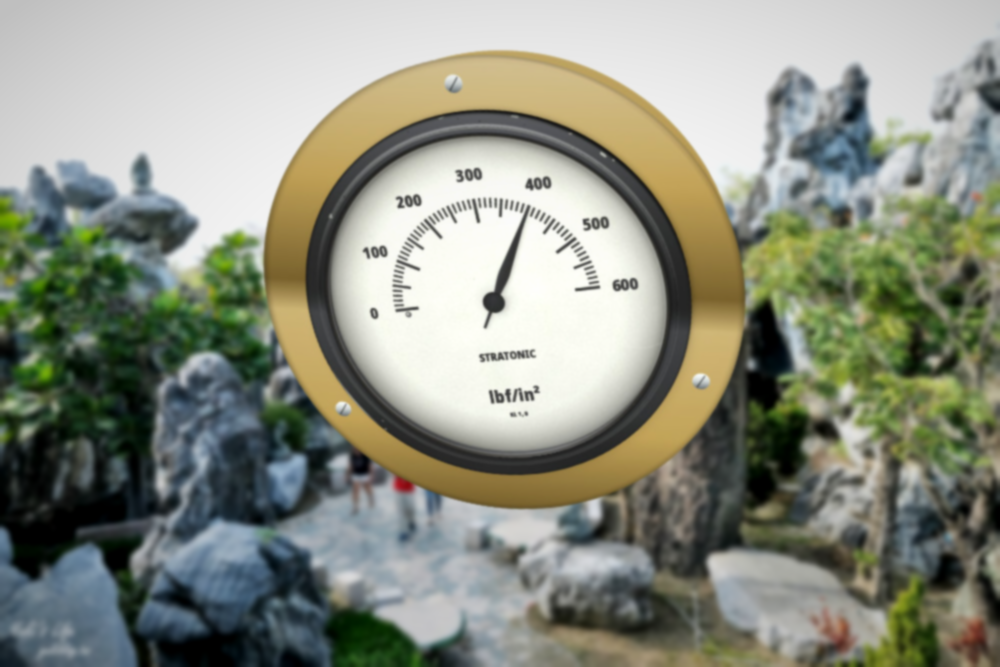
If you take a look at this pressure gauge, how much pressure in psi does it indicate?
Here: 400 psi
